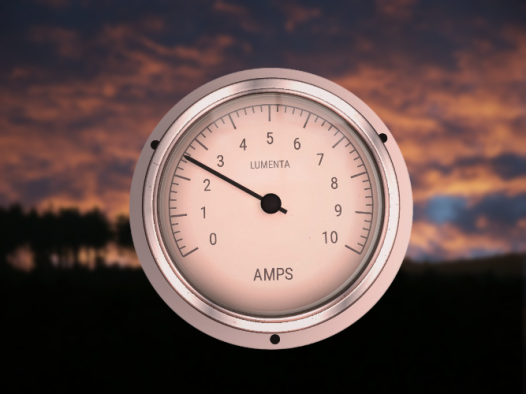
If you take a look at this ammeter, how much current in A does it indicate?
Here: 2.5 A
